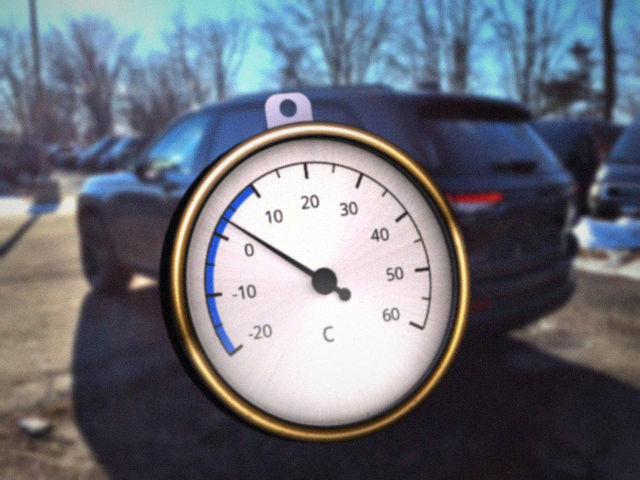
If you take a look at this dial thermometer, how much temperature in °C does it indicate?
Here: 2.5 °C
